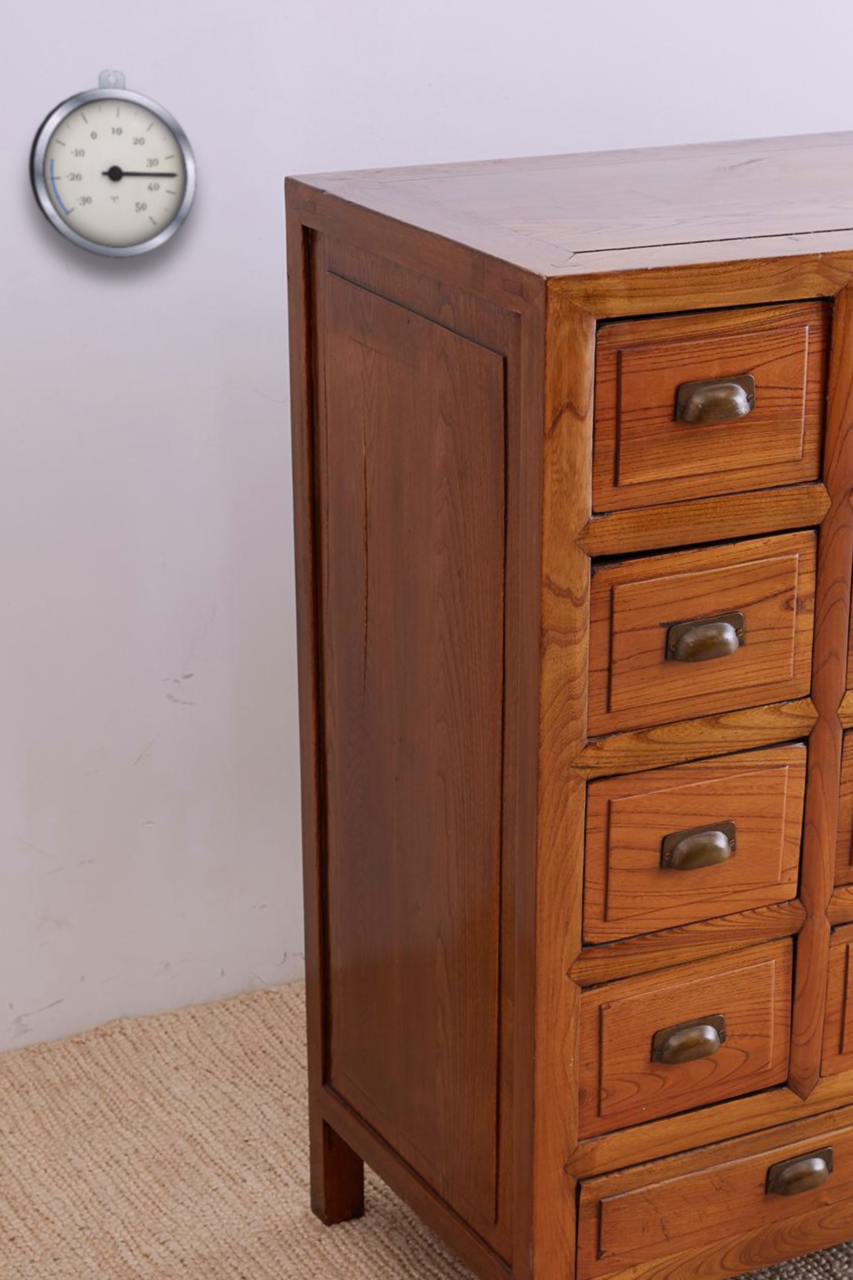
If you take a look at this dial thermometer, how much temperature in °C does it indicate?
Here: 35 °C
